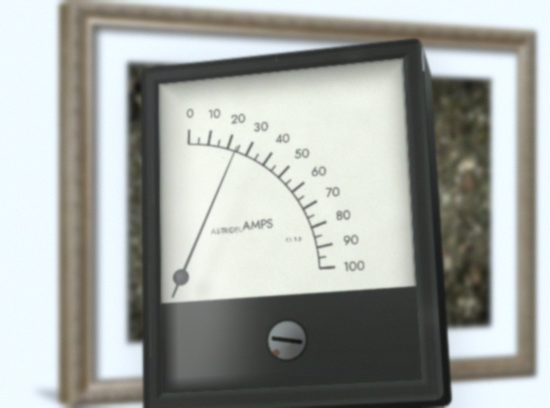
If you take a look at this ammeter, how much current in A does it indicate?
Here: 25 A
